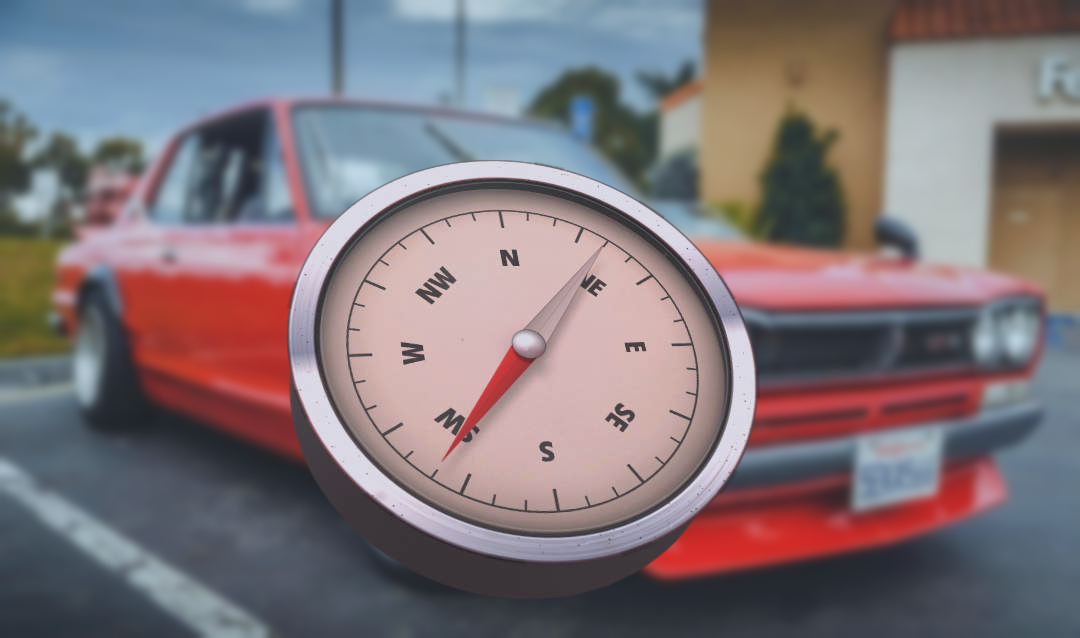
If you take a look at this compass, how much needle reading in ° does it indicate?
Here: 220 °
